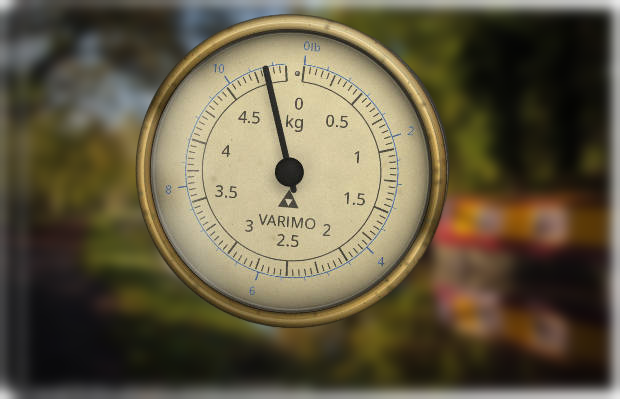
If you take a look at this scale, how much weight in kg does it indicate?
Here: 4.85 kg
